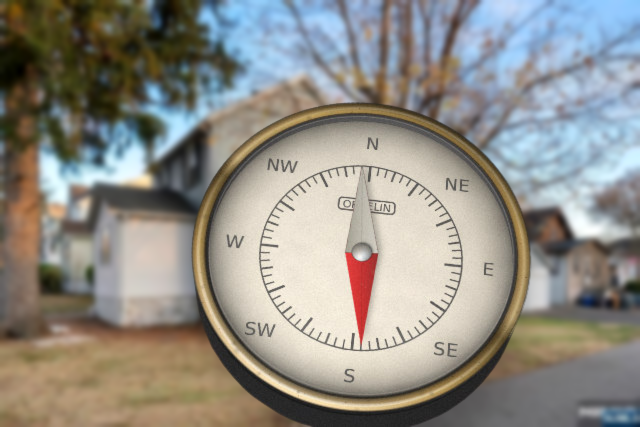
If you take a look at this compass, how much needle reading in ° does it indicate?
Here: 175 °
